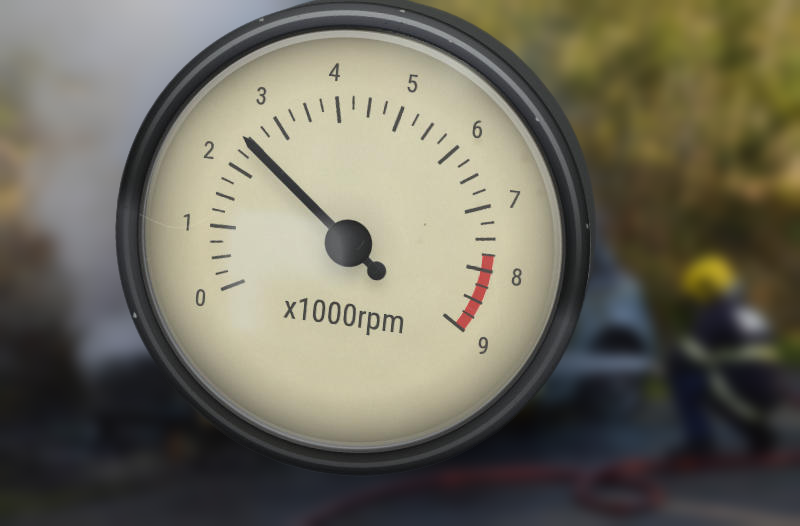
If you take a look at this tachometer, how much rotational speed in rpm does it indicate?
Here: 2500 rpm
